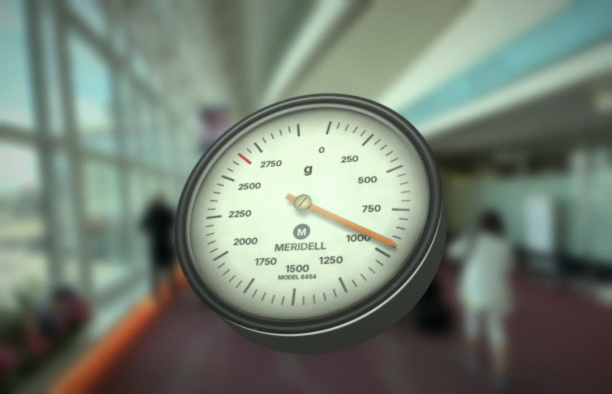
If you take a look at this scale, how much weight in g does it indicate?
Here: 950 g
